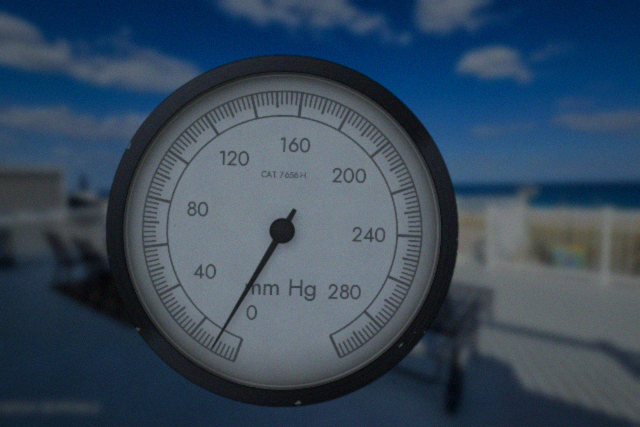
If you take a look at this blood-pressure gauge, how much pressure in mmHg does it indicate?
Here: 10 mmHg
